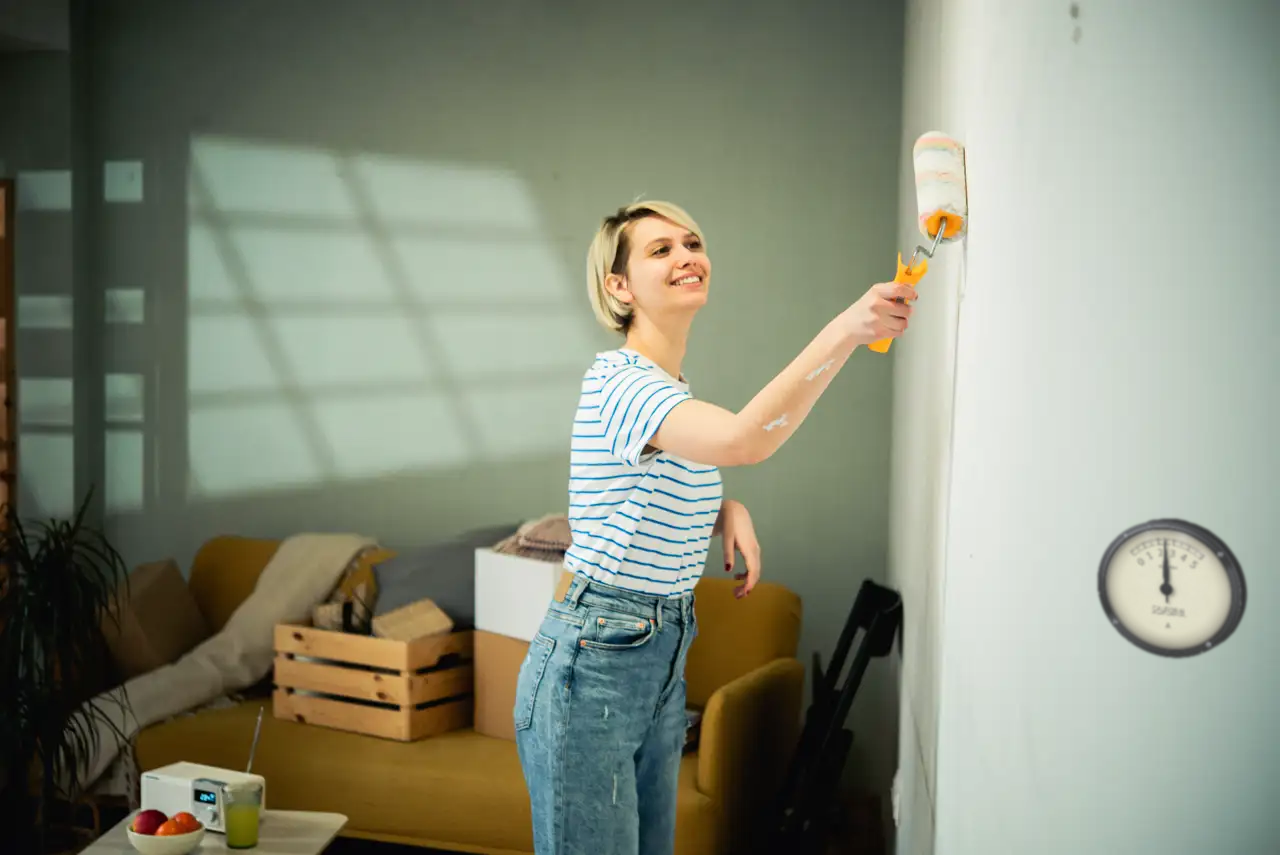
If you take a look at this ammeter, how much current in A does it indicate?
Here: 2.5 A
